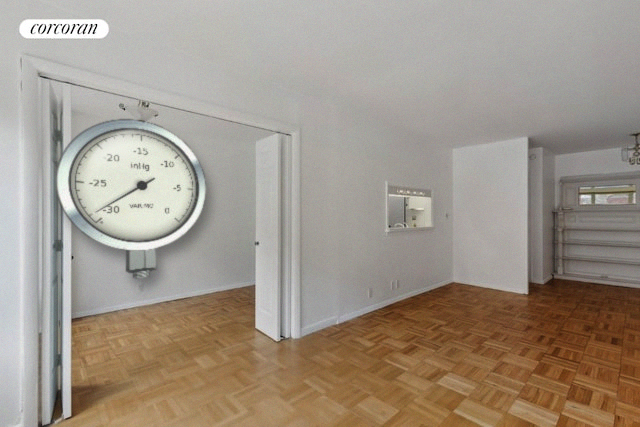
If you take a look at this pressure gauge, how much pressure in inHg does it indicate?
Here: -29 inHg
